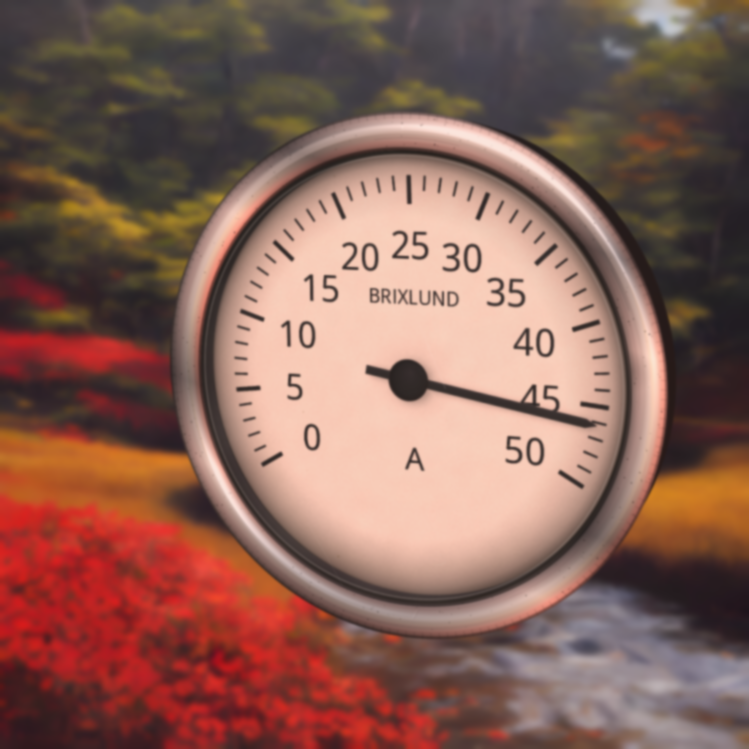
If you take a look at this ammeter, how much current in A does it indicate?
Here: 46 A
